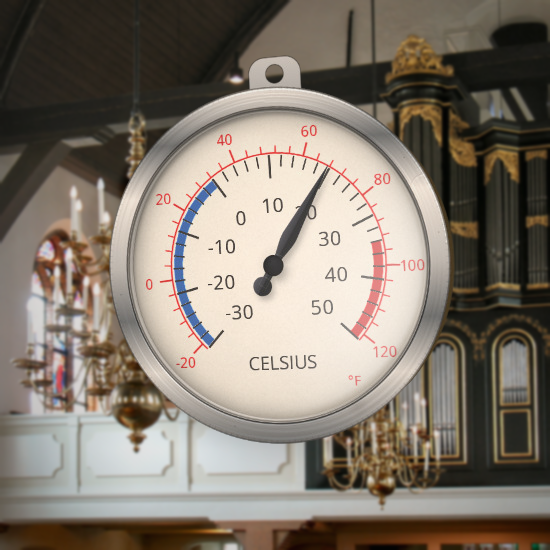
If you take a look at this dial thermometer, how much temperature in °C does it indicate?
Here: 20 °C
